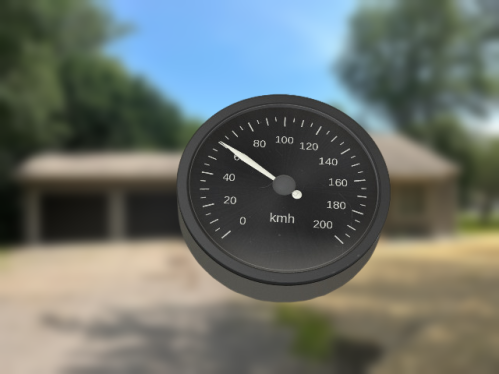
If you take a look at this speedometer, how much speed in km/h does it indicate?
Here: 60 km/h
